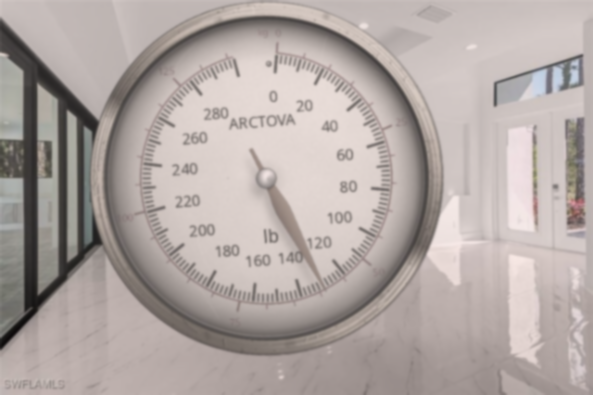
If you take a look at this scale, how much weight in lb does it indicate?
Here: 130 lb
